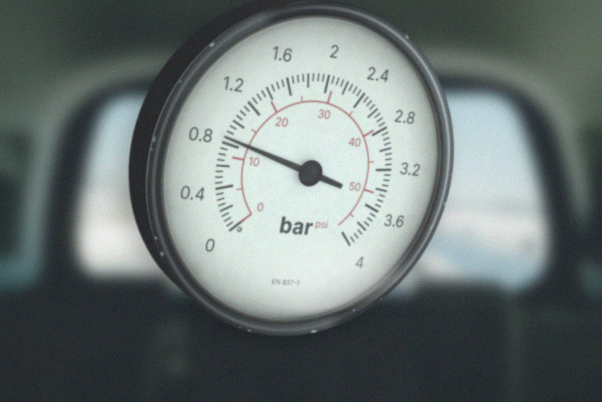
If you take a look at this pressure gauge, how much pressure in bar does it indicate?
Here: 0.85 bar
